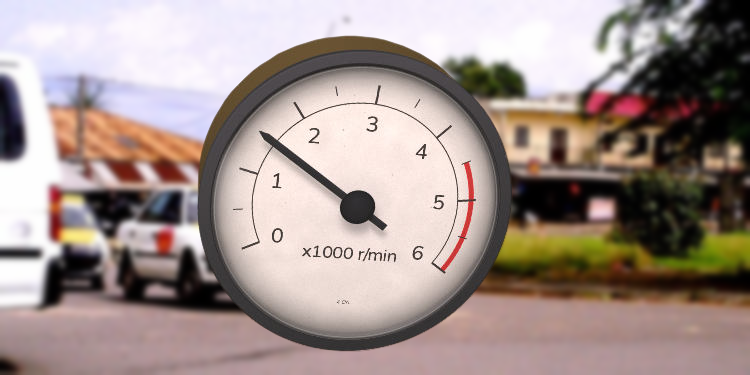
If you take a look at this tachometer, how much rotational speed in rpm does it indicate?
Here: 1500 rpm
